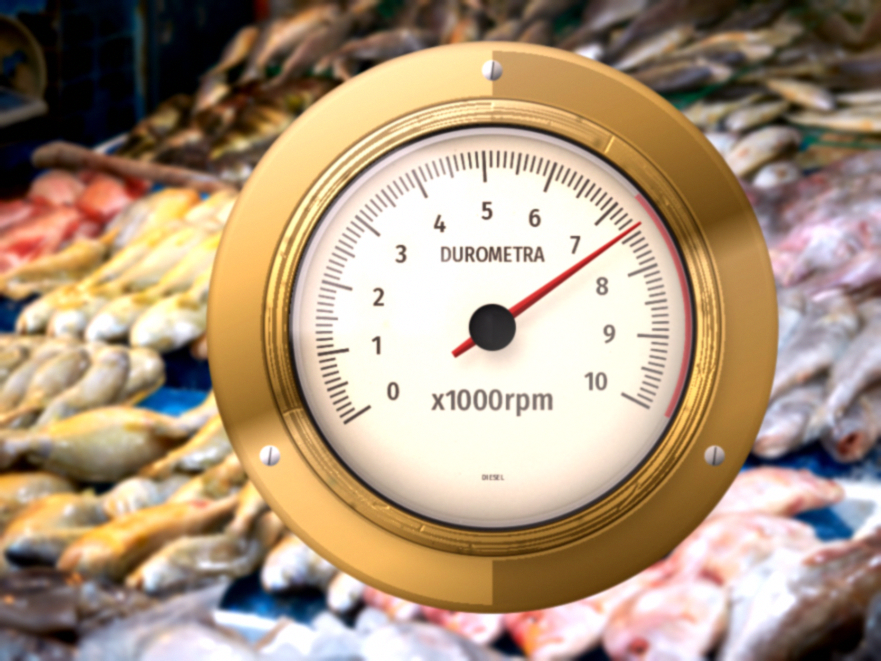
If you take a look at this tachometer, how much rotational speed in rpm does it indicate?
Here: 7400 rpm
